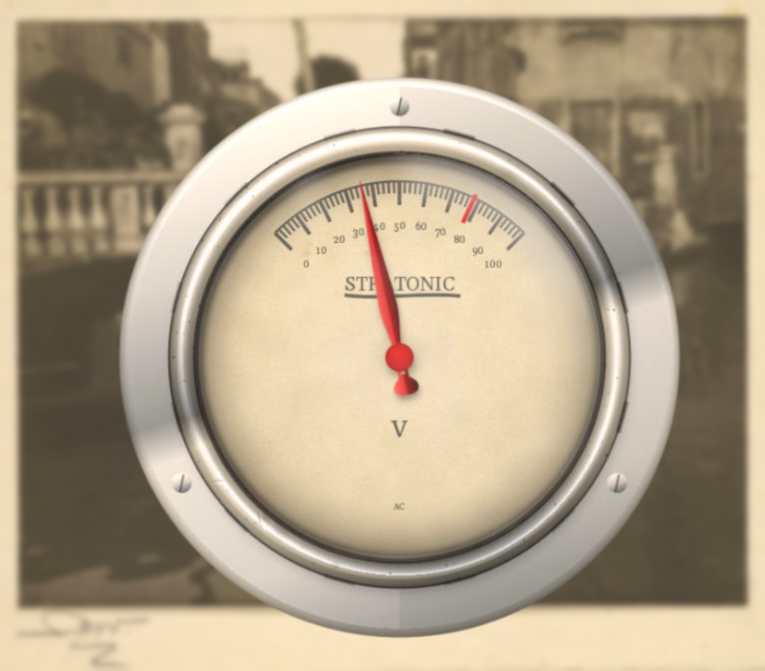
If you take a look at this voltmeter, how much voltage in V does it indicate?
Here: 36 V
